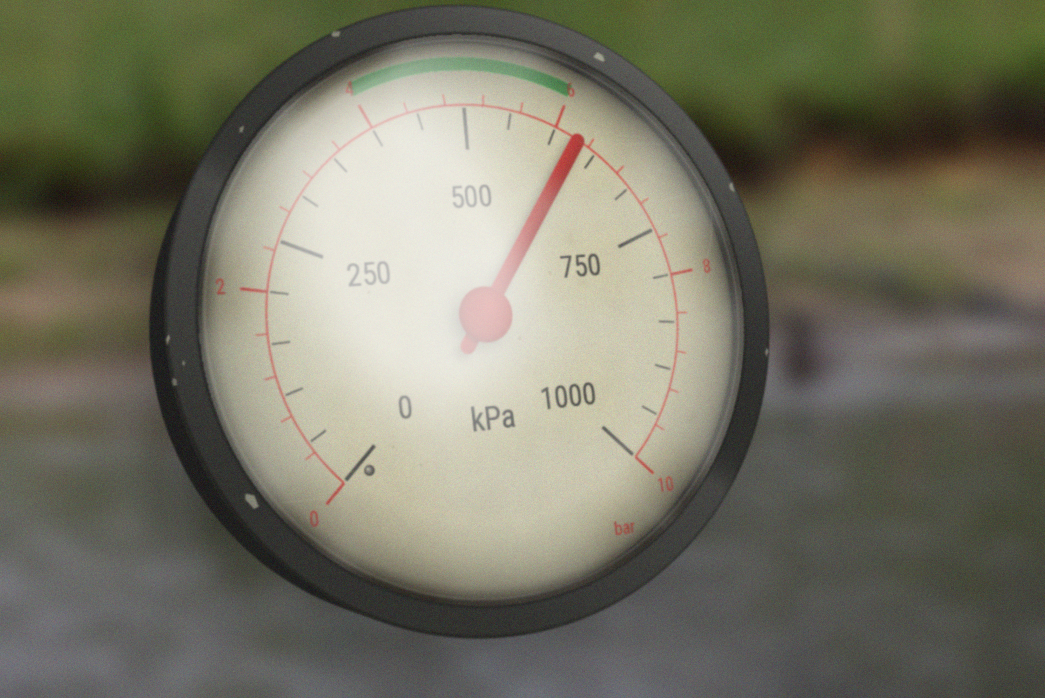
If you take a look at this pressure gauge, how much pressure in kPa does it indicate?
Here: 625 kPa
